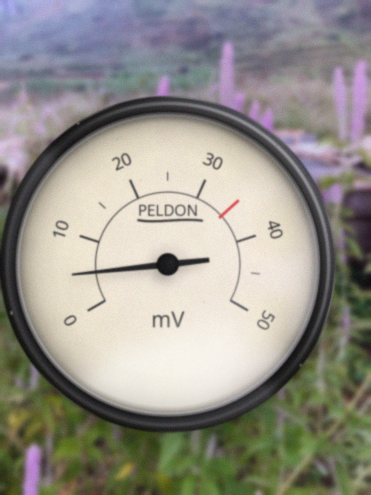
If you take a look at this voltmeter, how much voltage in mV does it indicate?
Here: 5 mV
